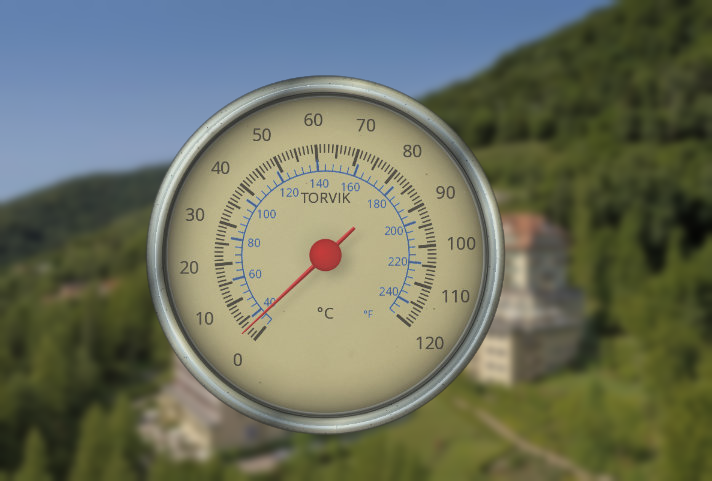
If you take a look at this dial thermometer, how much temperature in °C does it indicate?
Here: 3 °C
